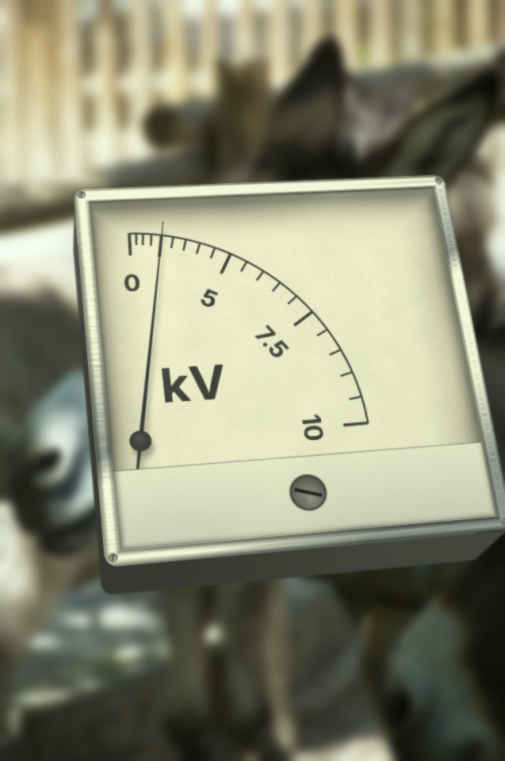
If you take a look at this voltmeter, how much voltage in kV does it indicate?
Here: 2.5 kV
